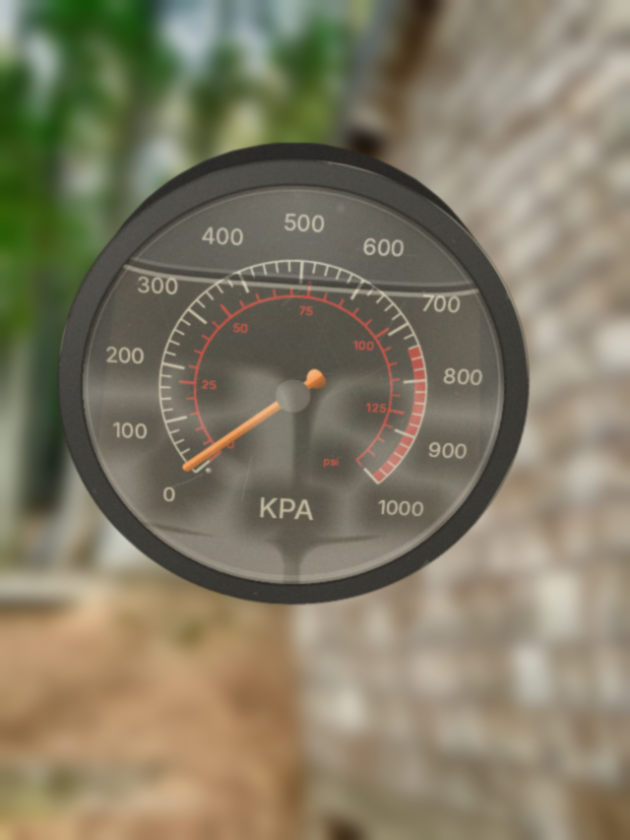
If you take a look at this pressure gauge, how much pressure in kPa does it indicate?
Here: 20 kPa
